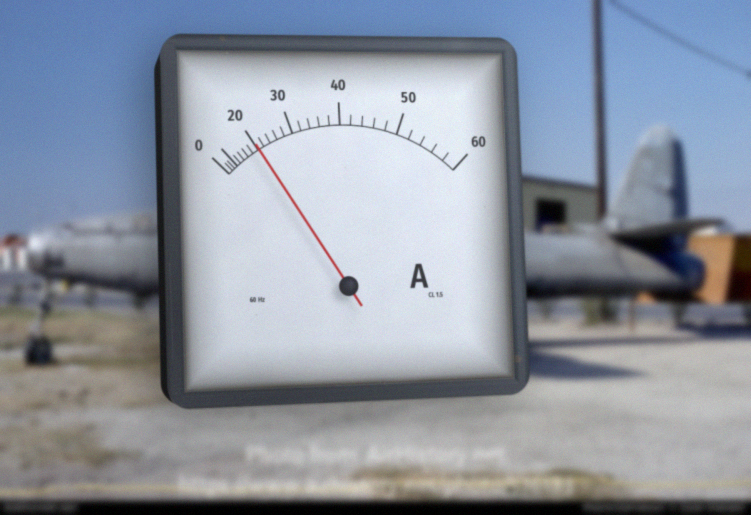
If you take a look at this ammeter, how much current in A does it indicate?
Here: 20 A
